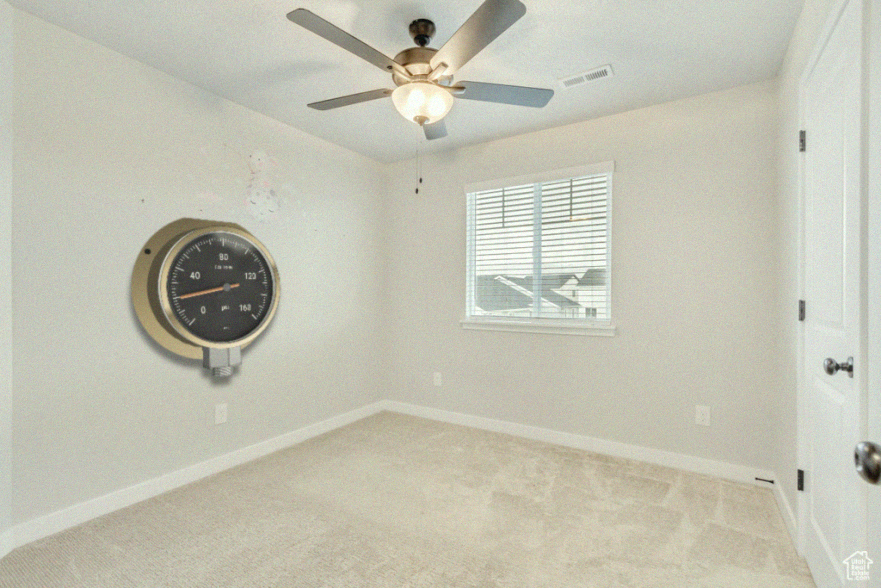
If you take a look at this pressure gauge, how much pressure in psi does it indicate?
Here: 20 psi
